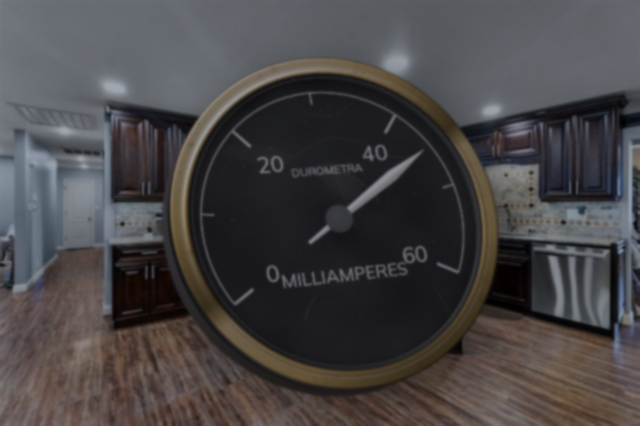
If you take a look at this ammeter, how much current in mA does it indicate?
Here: 45 mA
